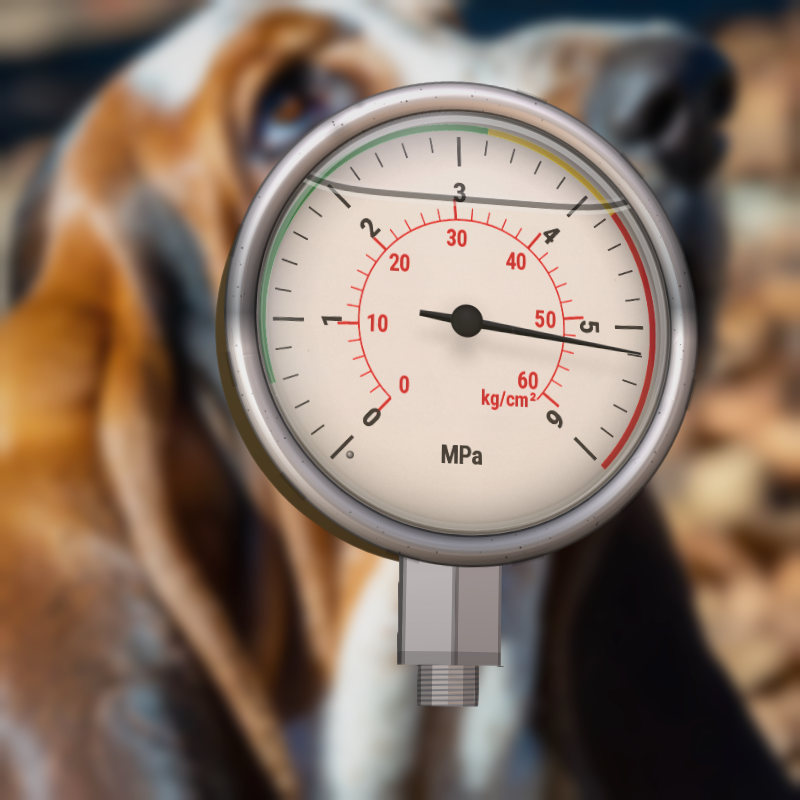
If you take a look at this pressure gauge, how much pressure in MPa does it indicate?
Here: 5.2 MPa
